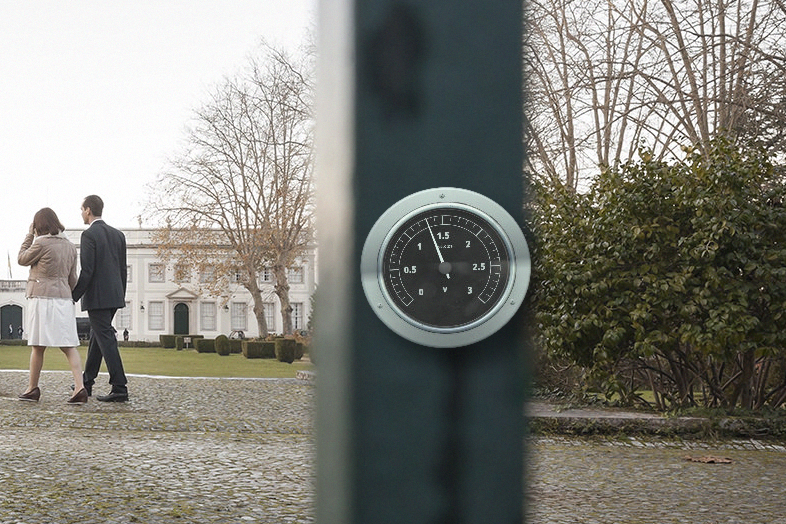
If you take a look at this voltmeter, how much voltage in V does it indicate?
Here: 1.3 V
